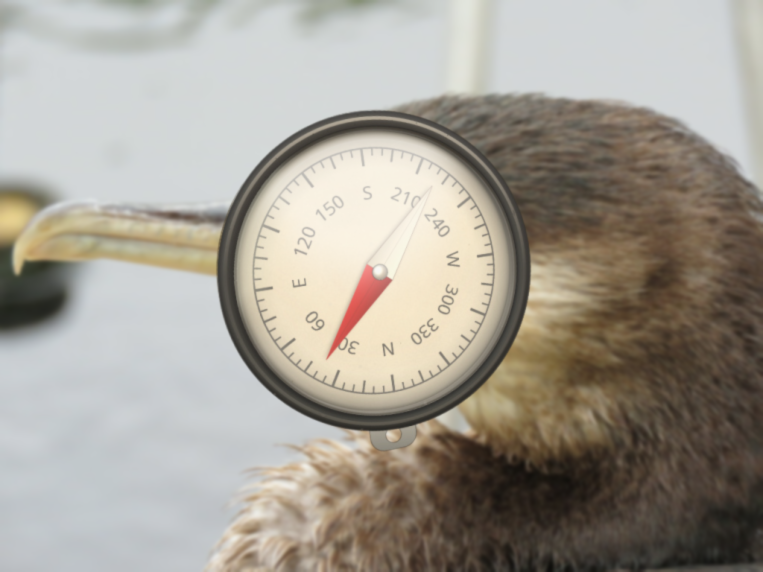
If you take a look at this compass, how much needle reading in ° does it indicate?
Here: 40 °
